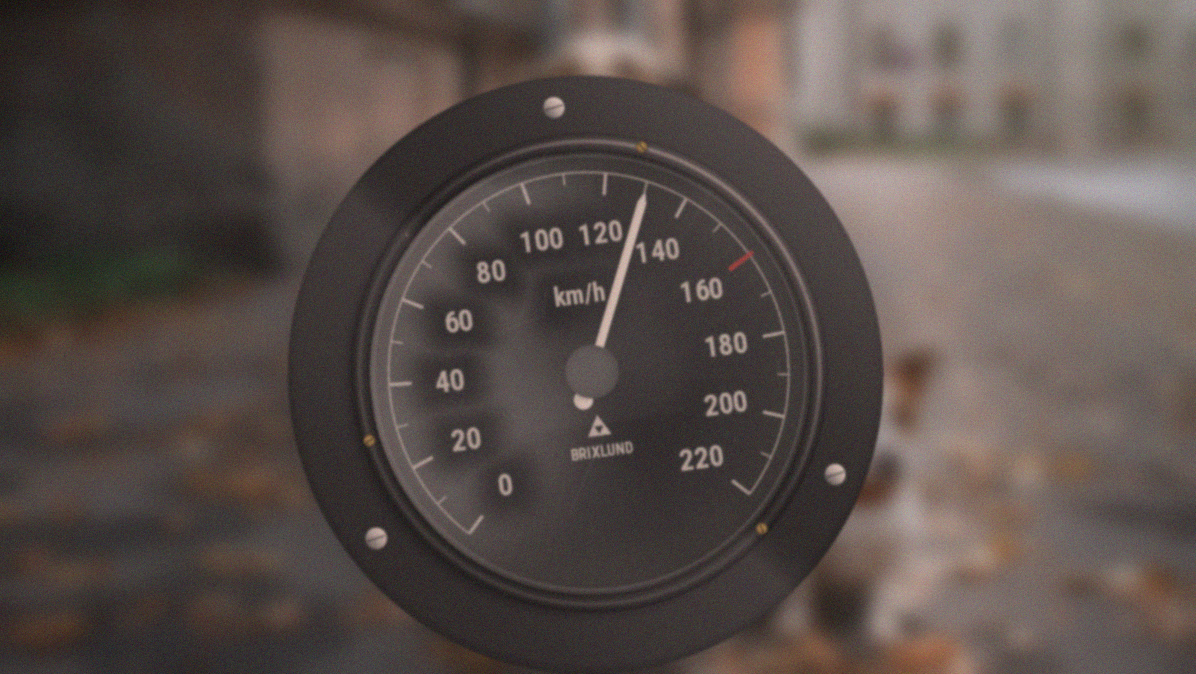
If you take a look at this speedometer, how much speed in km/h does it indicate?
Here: 130 km/h
